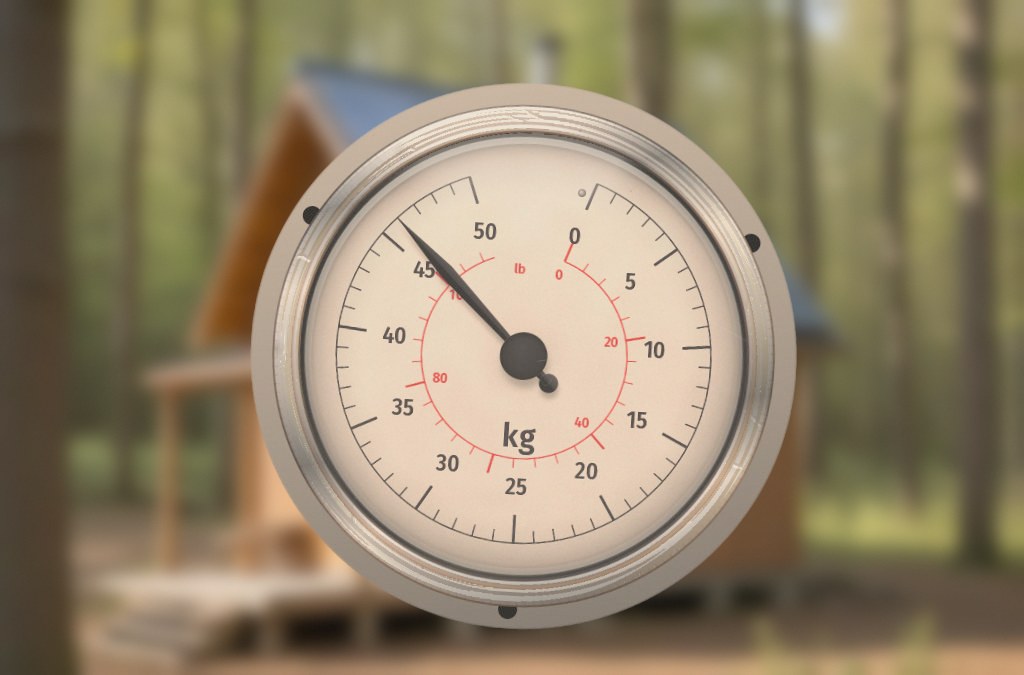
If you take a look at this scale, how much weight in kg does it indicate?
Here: 46 kg
